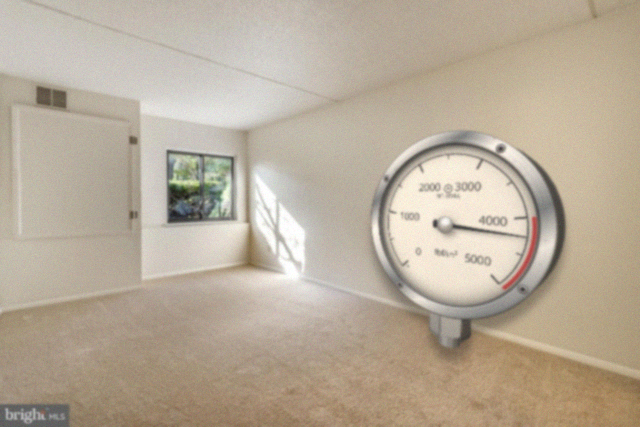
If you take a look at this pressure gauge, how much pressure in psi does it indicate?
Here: 4250 psi
